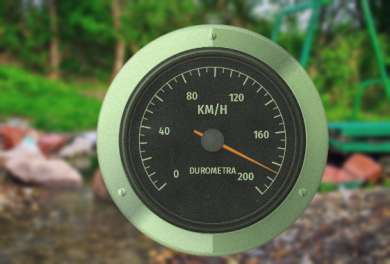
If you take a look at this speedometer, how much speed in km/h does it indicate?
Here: 185 km/h
